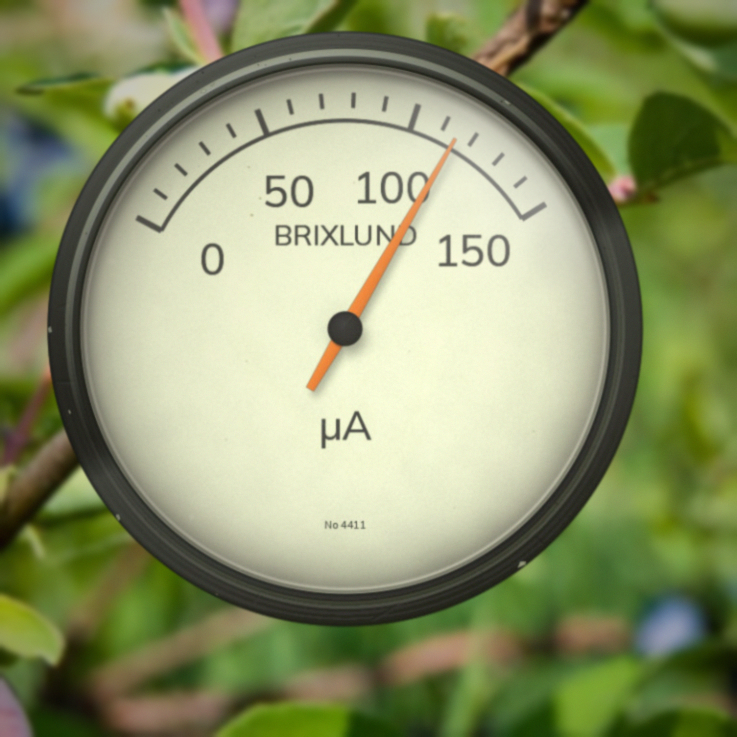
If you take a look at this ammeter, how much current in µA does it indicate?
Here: 115 µA
